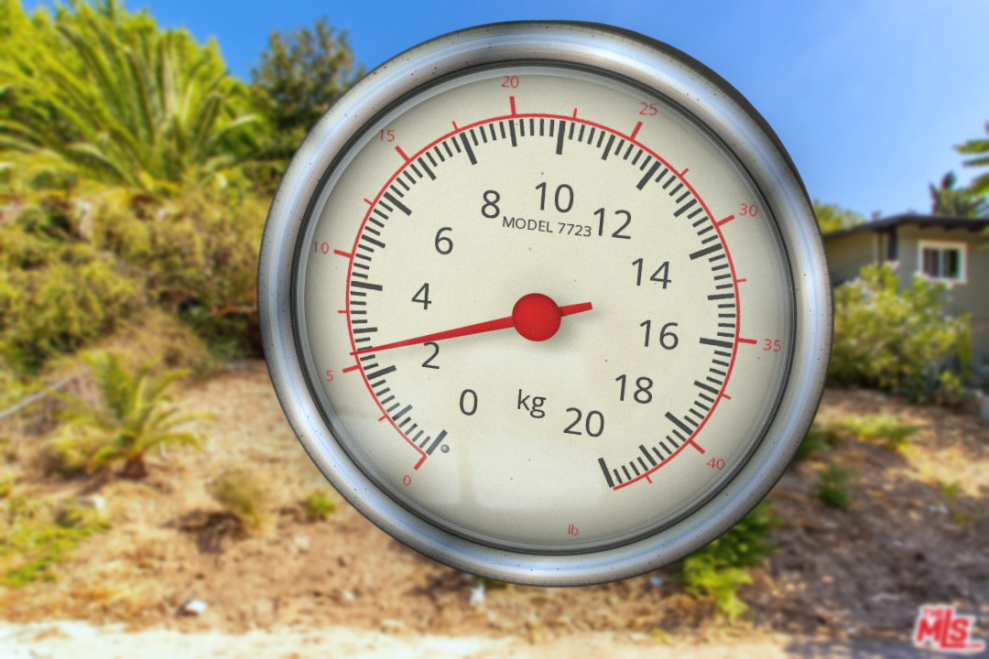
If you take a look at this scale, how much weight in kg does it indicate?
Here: 2.6 kg
